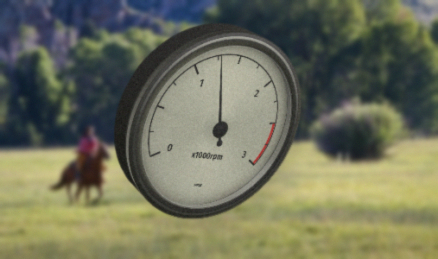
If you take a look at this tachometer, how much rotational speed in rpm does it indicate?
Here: 1250 rpm
